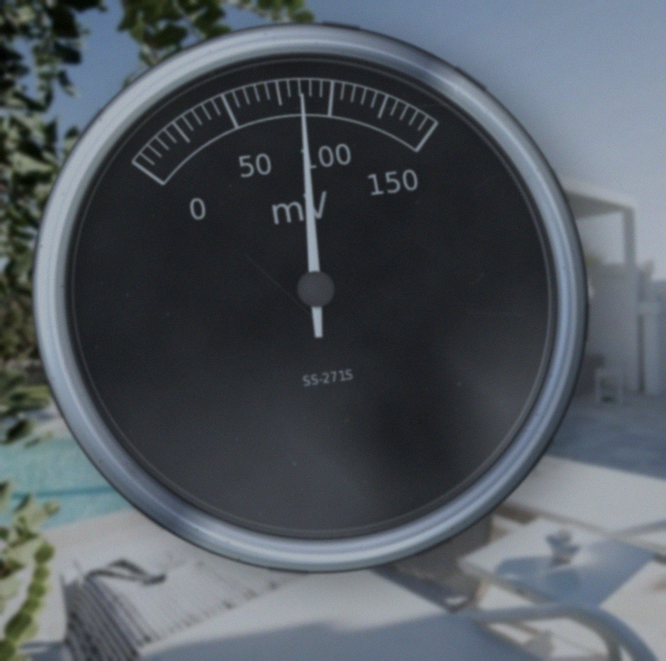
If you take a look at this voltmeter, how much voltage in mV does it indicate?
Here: 85 mV
